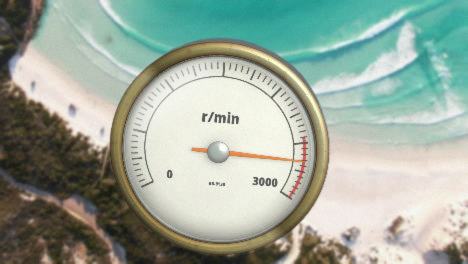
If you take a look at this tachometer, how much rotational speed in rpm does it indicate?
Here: 2650 rpm
